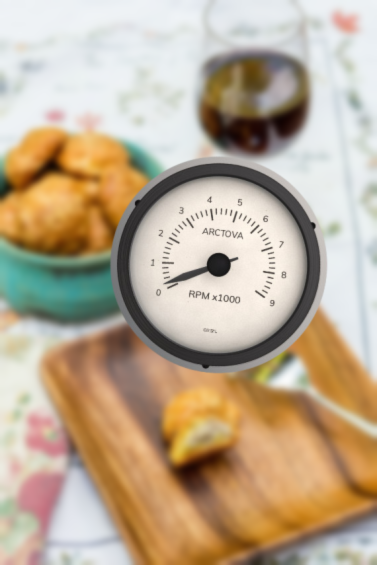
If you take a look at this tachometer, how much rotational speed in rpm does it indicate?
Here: 200 rpm
